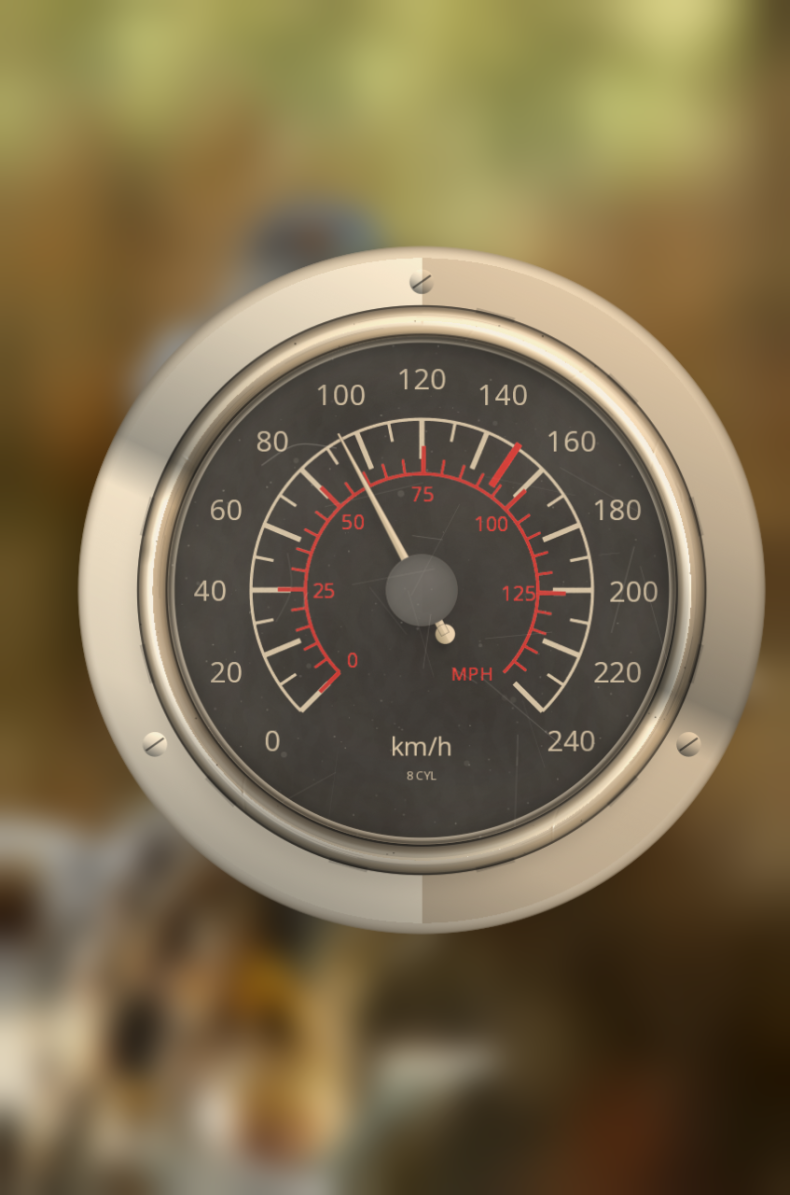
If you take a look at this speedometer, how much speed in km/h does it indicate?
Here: 95 km/h
